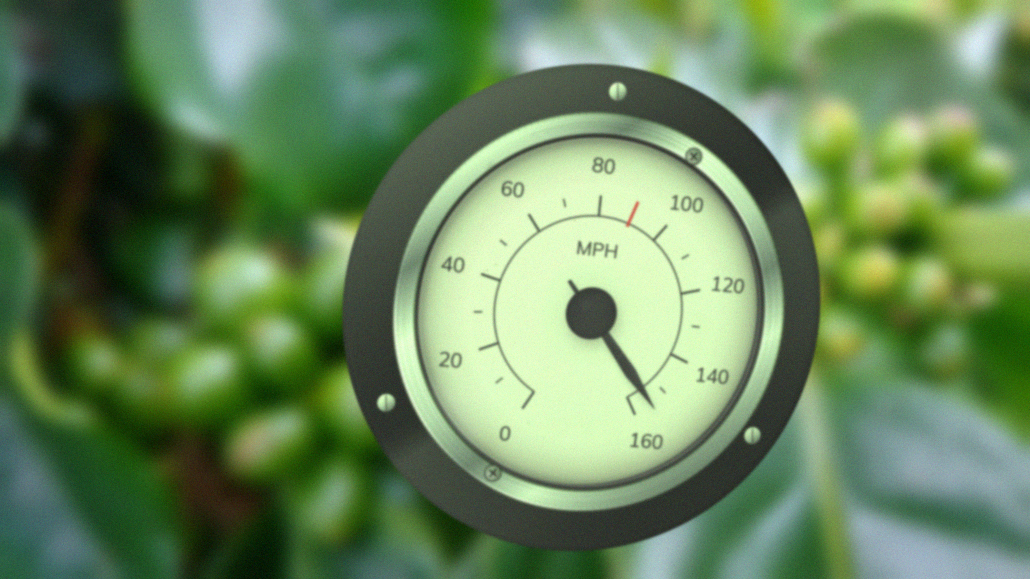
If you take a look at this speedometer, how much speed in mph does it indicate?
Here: 155 mph
